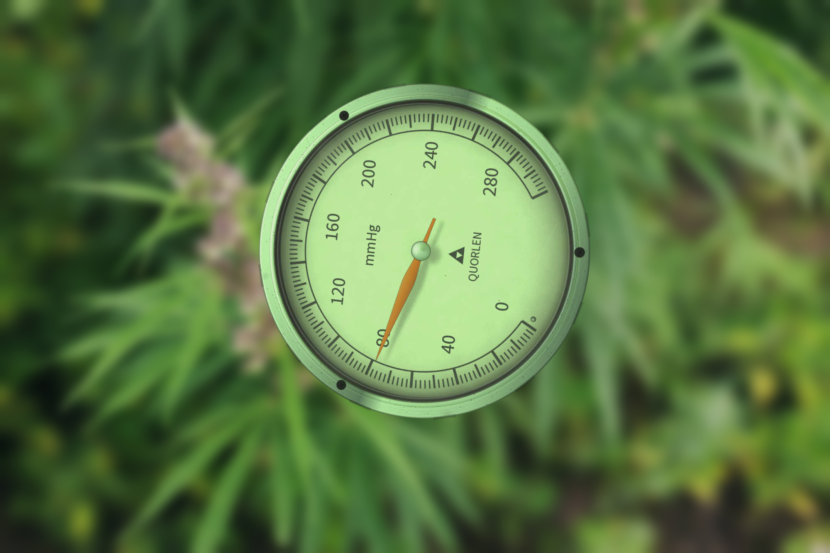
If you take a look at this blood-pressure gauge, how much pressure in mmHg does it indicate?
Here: 78 mmHg
